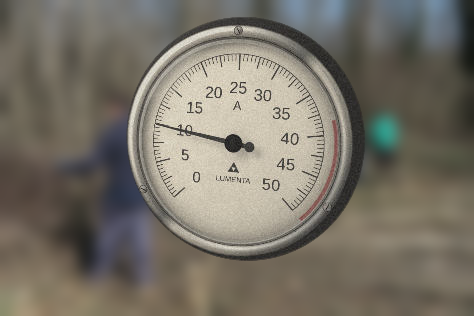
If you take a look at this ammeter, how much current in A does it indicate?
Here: 10 A
